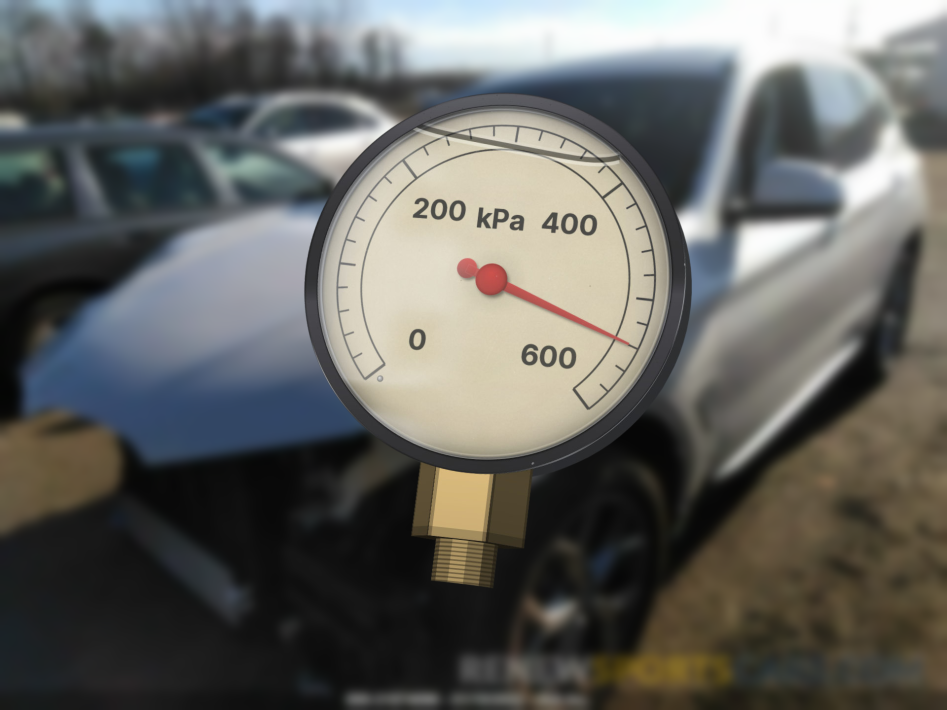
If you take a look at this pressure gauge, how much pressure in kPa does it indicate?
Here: 540 kPa
